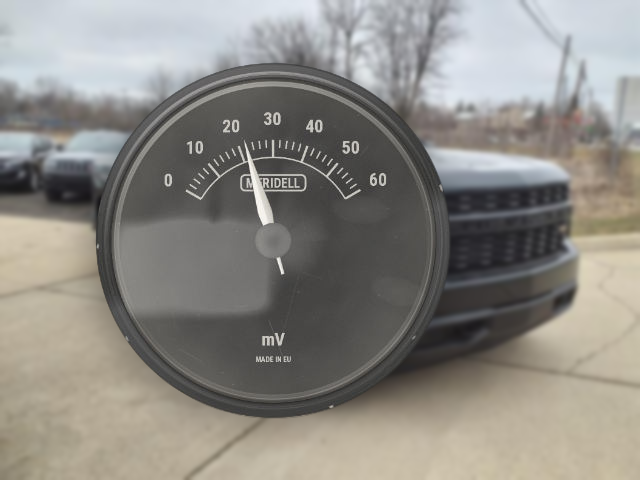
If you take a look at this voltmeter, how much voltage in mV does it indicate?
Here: 22 mV
